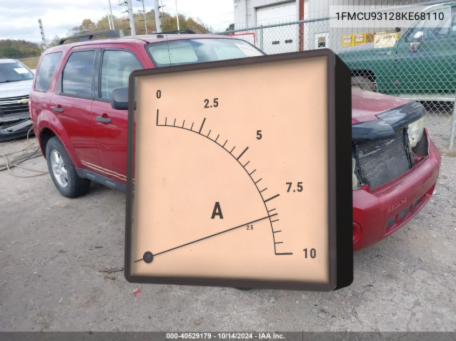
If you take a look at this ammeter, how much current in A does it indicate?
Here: 8.25 A
